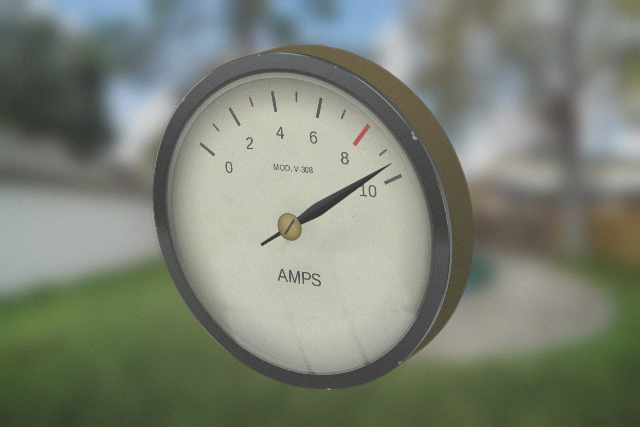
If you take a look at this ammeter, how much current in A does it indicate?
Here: 9.5 A
